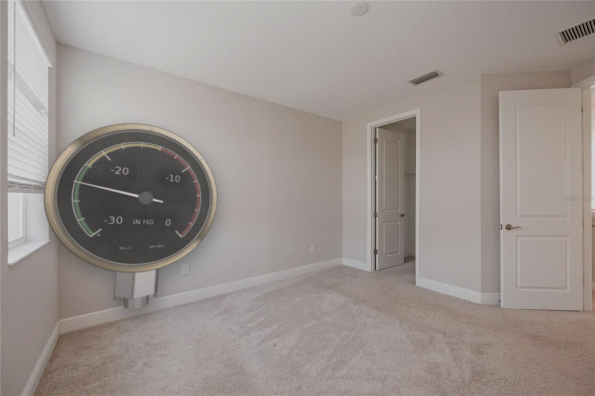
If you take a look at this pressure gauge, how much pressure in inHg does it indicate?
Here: -24 inHg
